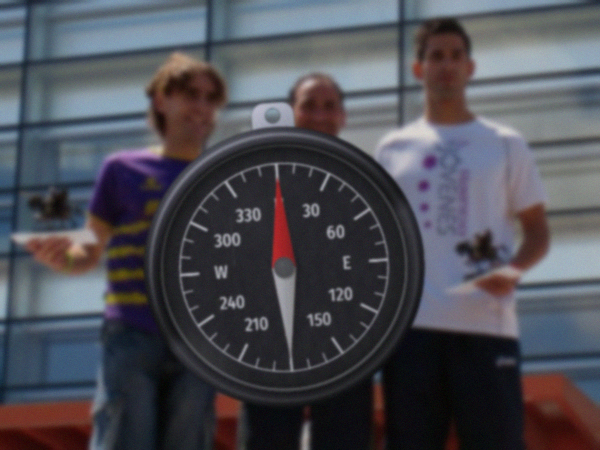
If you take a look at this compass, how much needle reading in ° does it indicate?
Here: 0 °
